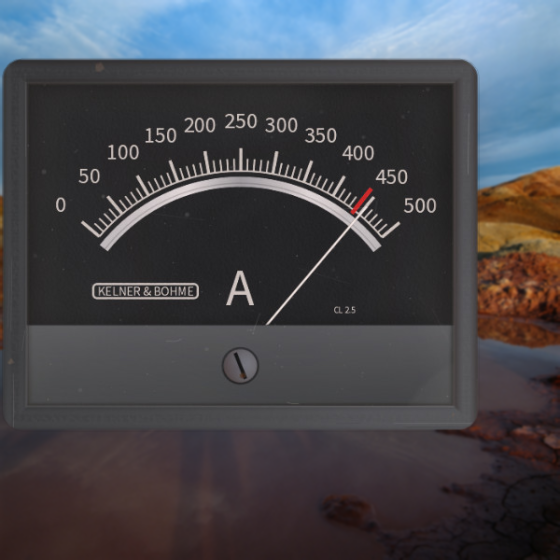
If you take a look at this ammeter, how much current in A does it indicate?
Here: 450 A
